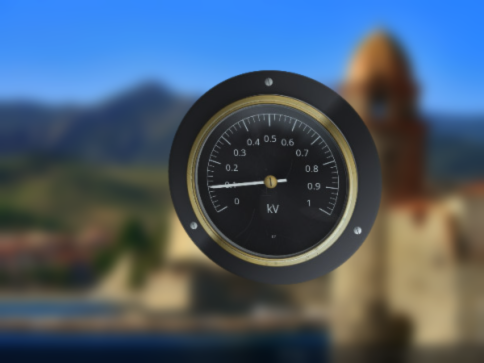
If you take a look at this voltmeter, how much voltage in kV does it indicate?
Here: 0.1 kV
